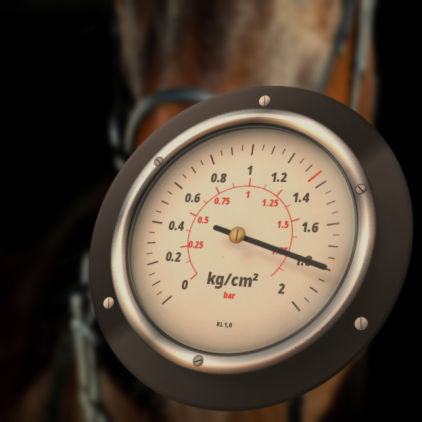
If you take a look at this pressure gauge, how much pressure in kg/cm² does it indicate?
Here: 1.8 kg/cm²
